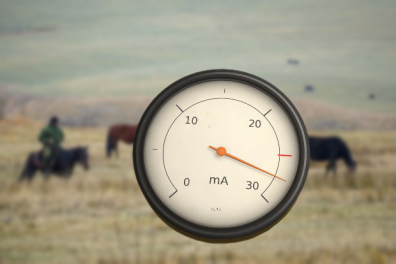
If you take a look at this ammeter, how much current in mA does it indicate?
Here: 27.5 mA
